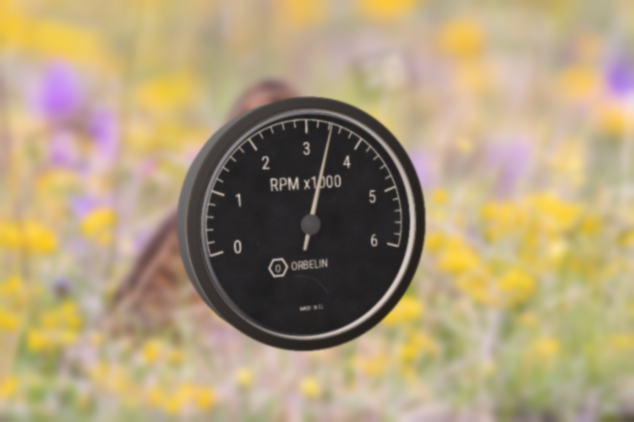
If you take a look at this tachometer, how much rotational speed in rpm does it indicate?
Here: 3400 rpm
